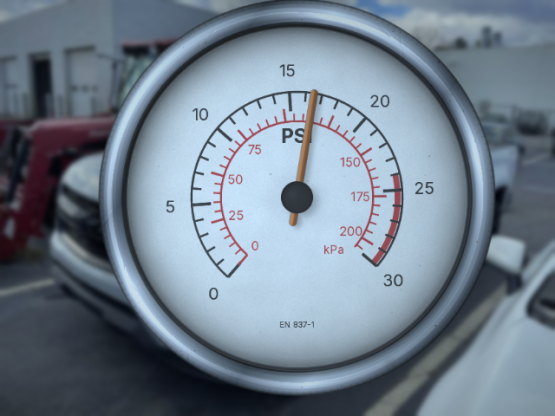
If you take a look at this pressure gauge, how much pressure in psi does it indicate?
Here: 16.5 psi
